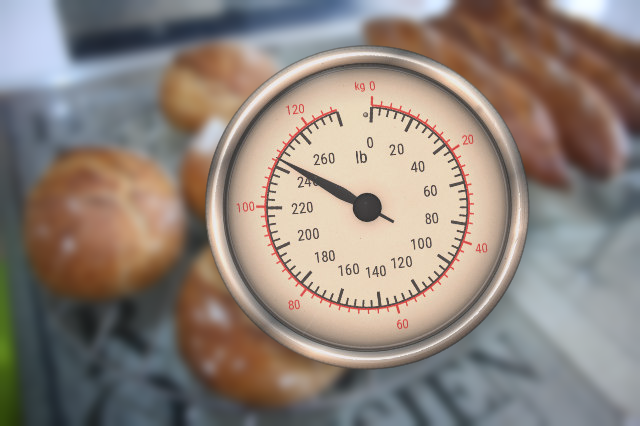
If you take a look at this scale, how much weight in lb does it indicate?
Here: 244 lb
